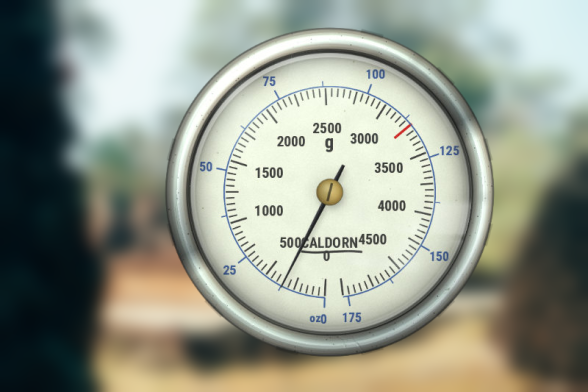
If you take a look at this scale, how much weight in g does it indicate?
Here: 350 g
